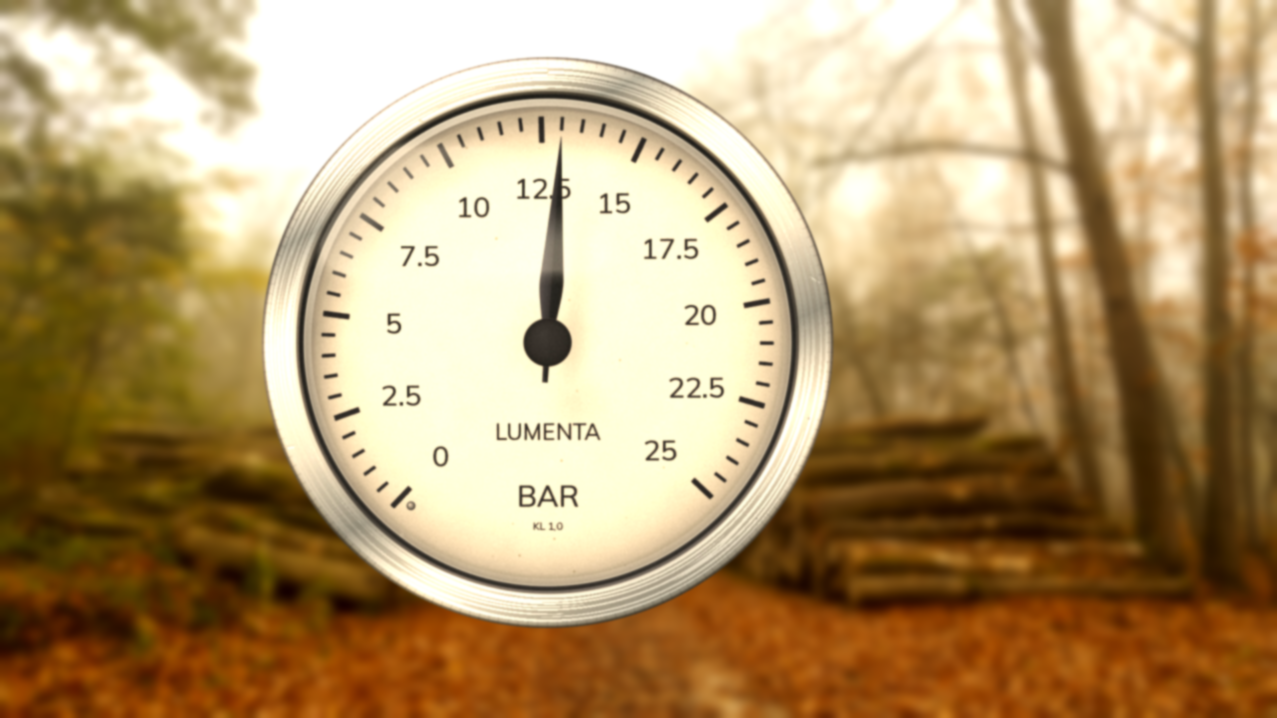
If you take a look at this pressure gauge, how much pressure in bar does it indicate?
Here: 13 bar
